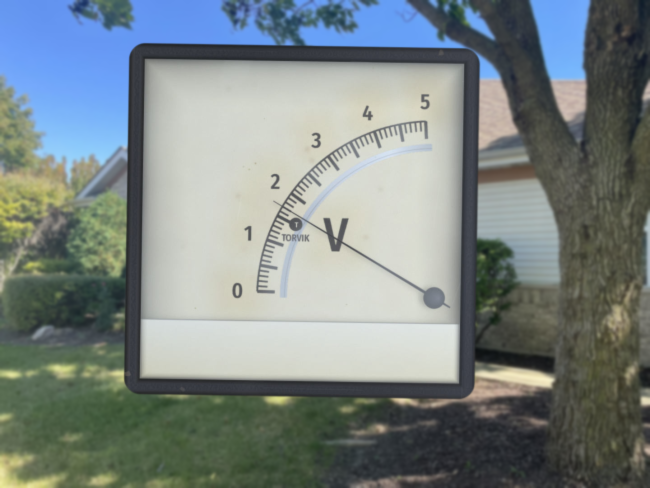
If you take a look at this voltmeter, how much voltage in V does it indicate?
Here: 1.7 V
